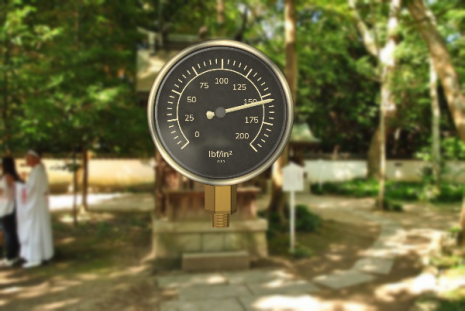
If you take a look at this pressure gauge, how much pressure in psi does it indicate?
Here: 155 psi
